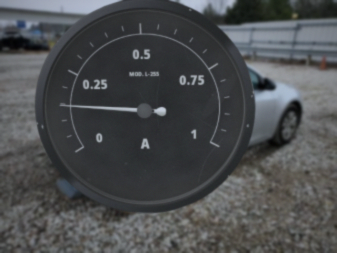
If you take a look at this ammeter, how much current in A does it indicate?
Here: 0.15 A
